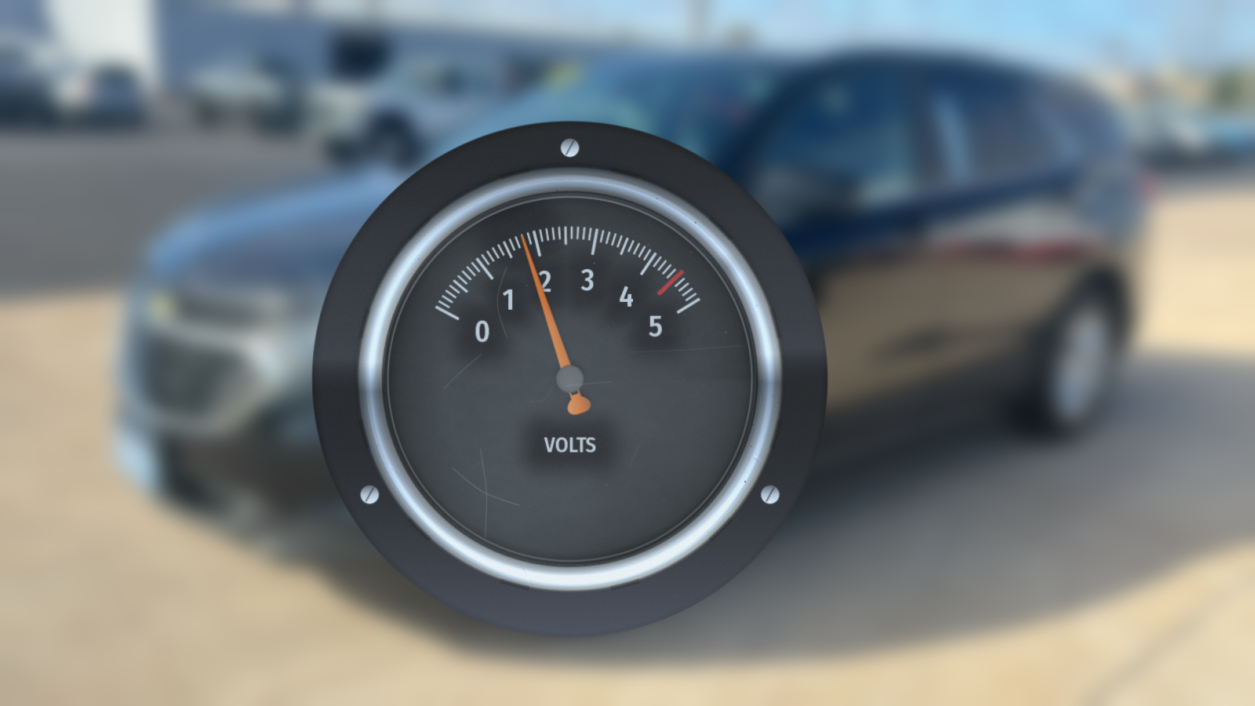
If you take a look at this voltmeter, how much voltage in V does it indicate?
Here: 1.8 V
